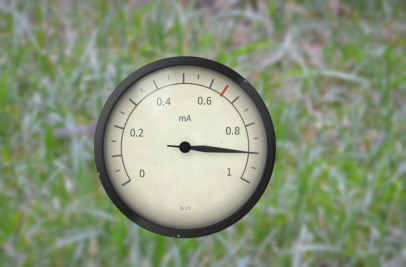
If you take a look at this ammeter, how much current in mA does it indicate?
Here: 0.9 mA
